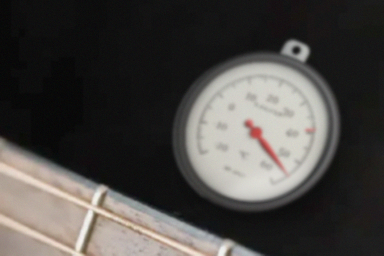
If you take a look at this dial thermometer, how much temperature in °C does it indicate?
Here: 55 °C
